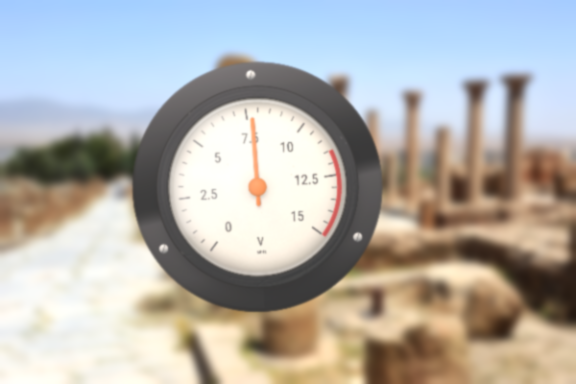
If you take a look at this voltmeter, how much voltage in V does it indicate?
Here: 7.75 V
